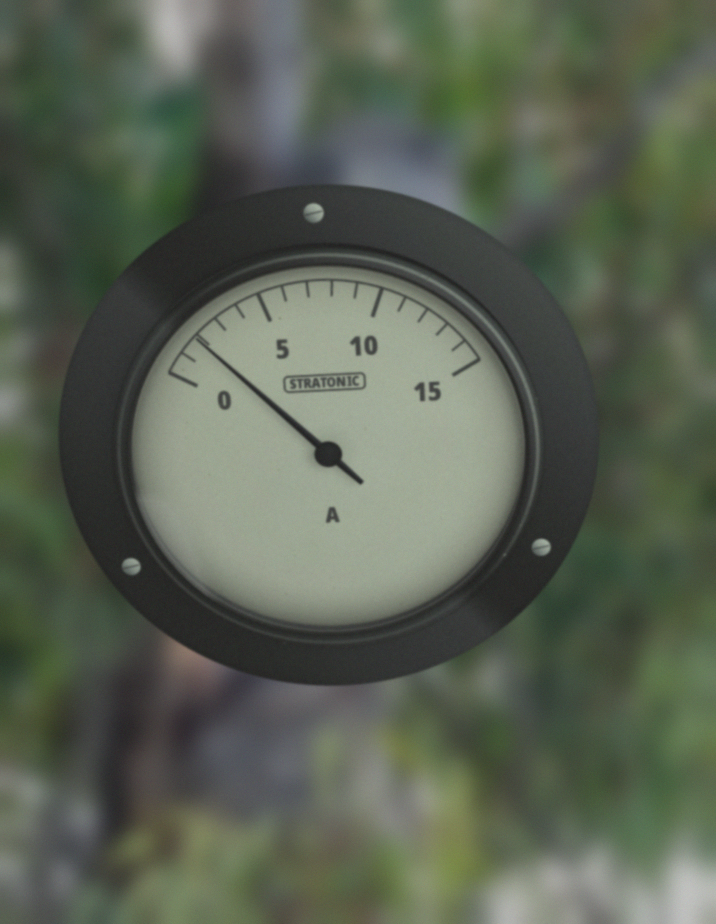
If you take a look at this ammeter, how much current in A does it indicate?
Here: 2 A
